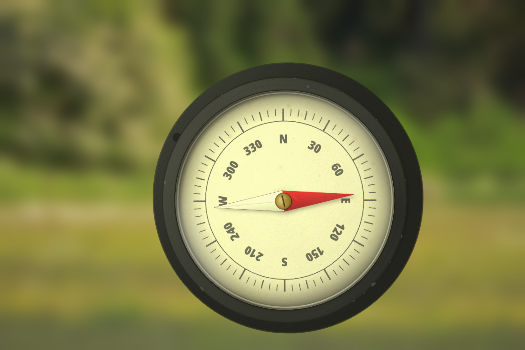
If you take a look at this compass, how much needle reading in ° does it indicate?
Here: 85 °
